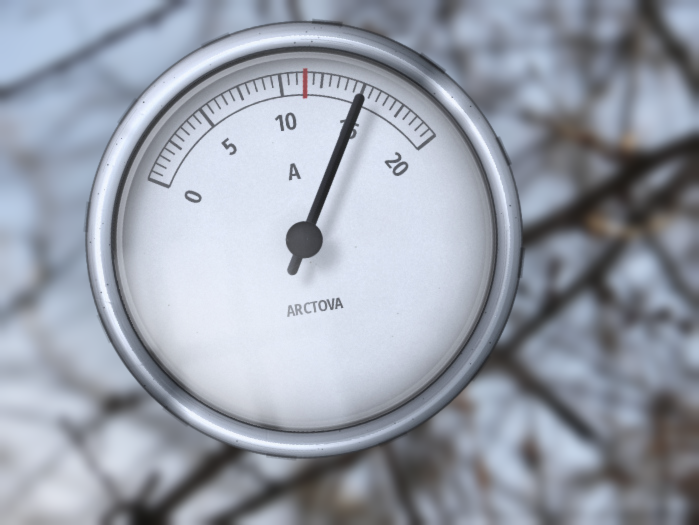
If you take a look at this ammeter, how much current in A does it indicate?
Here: 15 A
